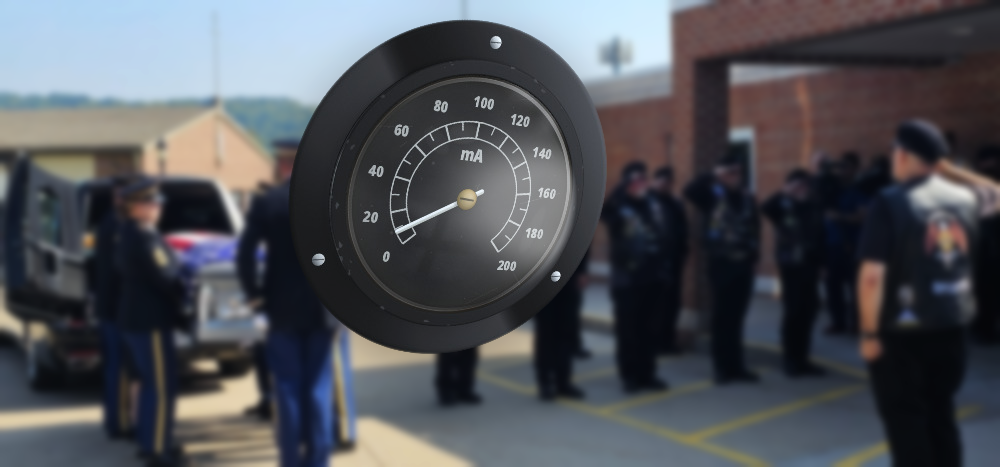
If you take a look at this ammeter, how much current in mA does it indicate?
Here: 10 mA
